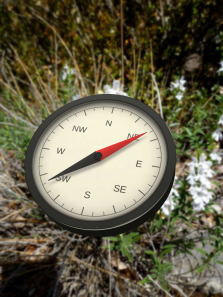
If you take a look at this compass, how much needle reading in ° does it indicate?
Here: 50 °
